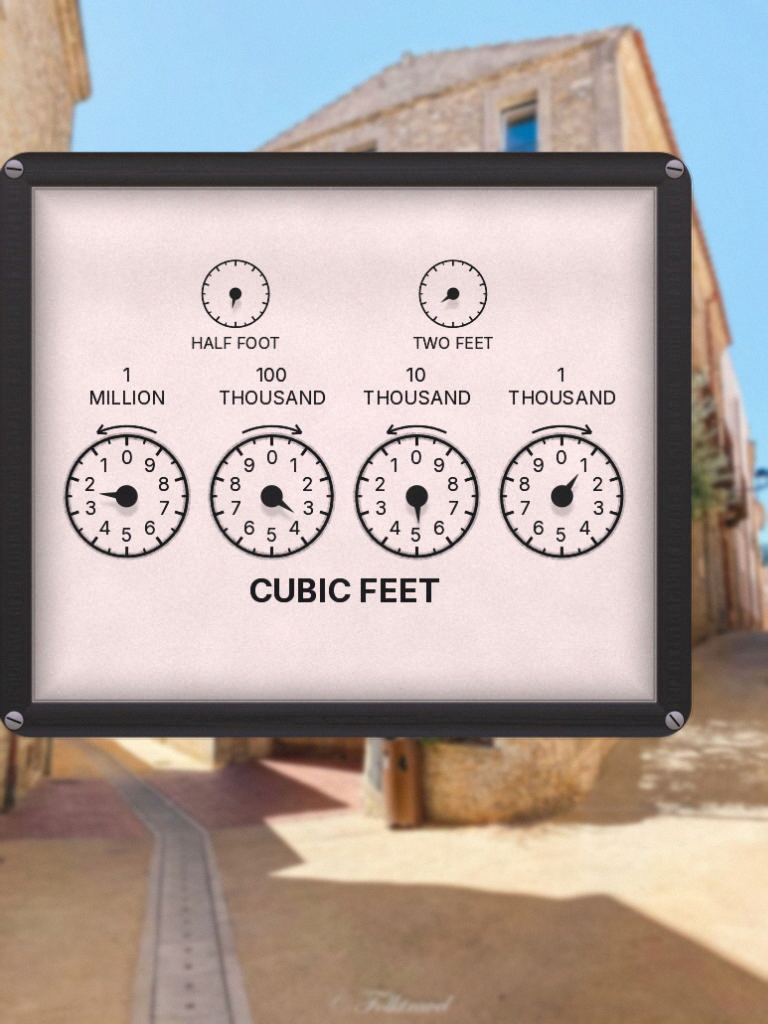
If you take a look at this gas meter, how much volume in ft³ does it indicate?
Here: 235100 ft³
